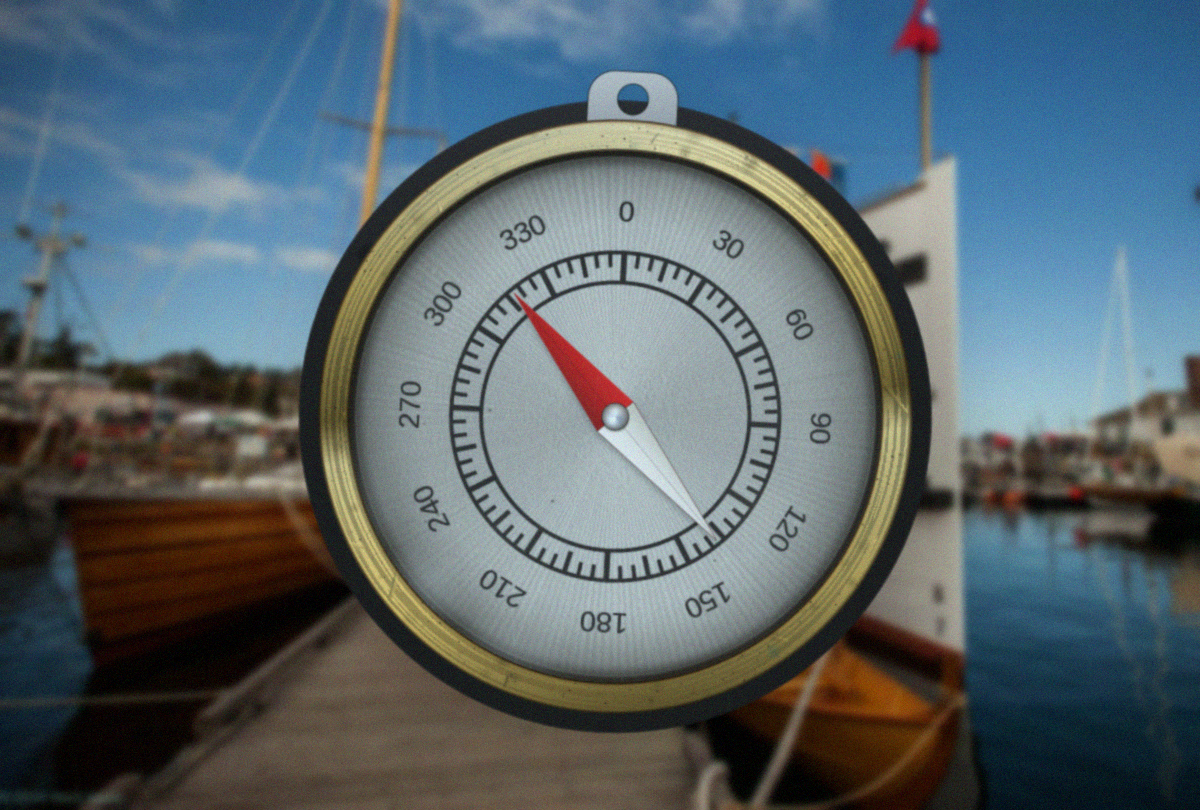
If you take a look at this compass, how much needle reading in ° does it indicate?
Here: 317.5 °
